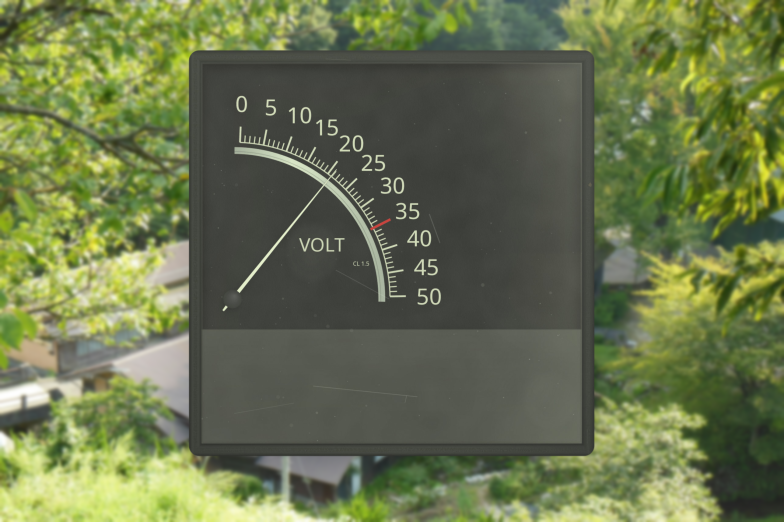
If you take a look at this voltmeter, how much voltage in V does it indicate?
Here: 21 V
